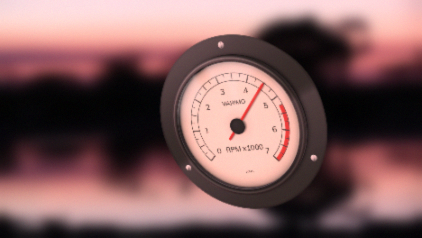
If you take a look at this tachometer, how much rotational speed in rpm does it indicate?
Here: 4500 rpm
